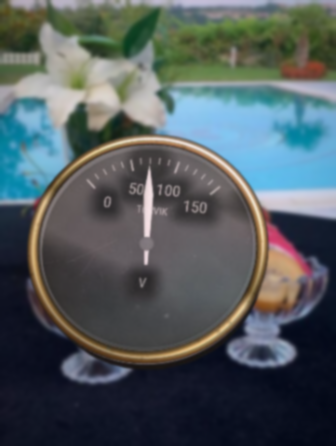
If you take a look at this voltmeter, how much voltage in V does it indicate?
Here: 70 V
